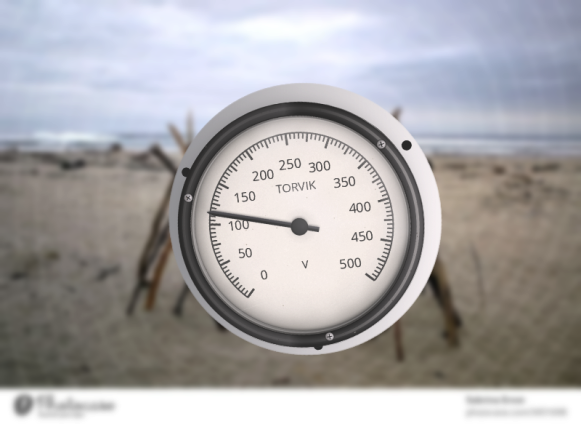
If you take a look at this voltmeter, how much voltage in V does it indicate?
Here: 115 V
